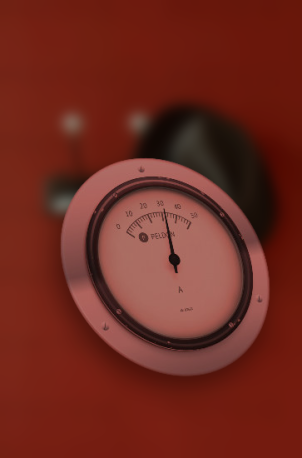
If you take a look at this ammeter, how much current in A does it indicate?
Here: 30 A
